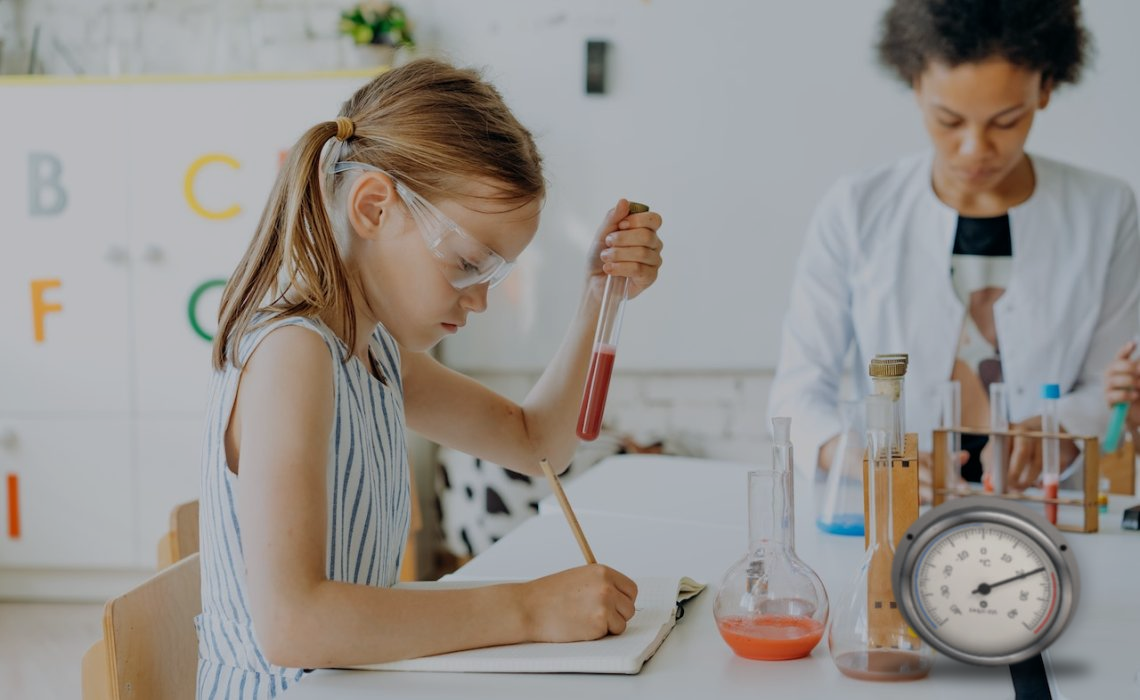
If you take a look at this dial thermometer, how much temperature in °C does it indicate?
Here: 20 °C
